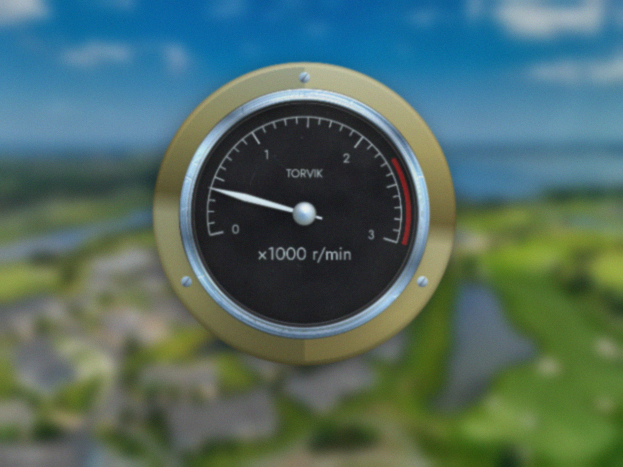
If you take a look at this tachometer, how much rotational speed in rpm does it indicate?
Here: 400 rpm
